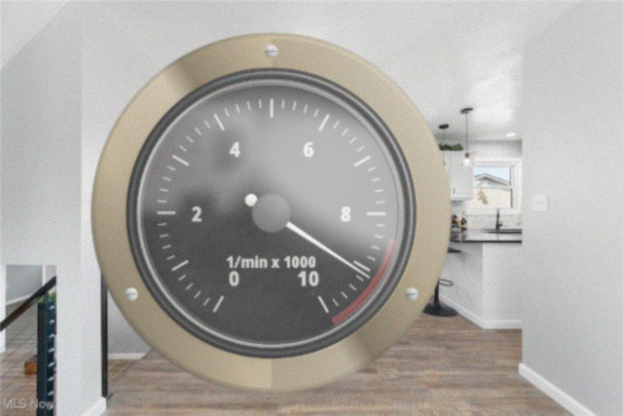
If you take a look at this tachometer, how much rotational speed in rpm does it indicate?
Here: 9100 rpm
